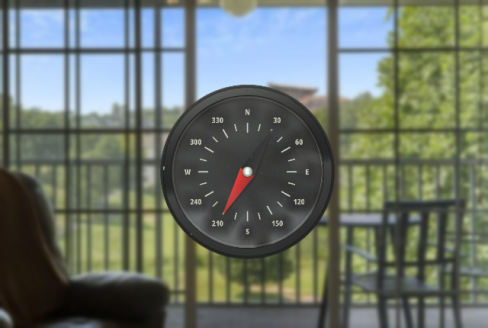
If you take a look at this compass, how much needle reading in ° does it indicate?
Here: 210 °
